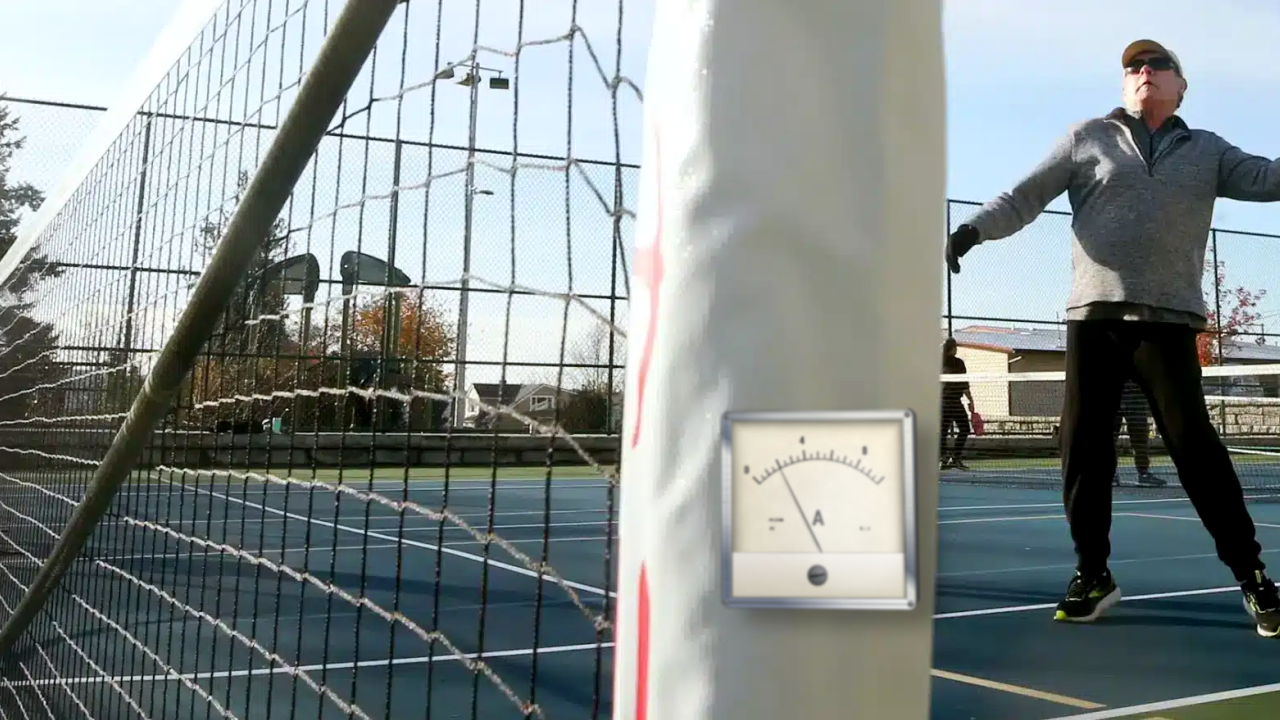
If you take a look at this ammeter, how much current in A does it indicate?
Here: 2 A
